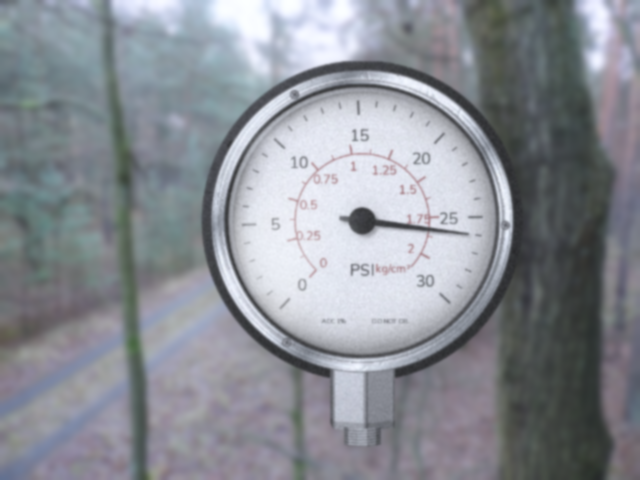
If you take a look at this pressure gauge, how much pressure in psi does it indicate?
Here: 26 psi
